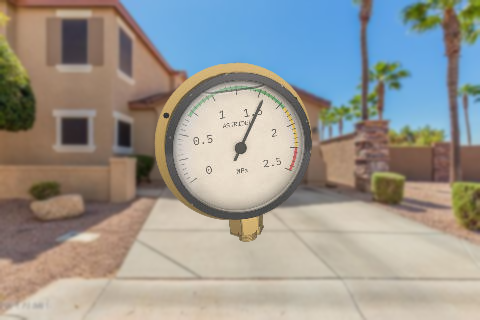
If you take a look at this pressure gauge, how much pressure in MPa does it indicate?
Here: 1.55 MPa
